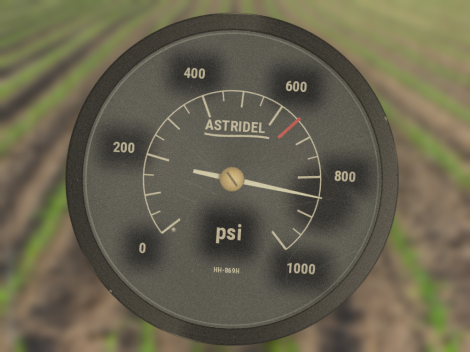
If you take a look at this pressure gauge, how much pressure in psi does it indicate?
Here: 850 psi
